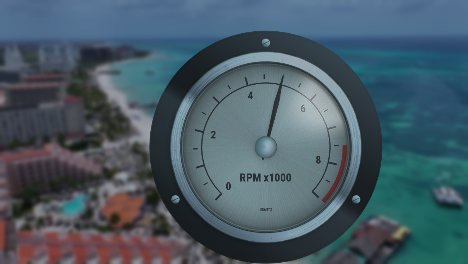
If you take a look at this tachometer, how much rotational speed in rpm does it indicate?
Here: 5000 rpm
